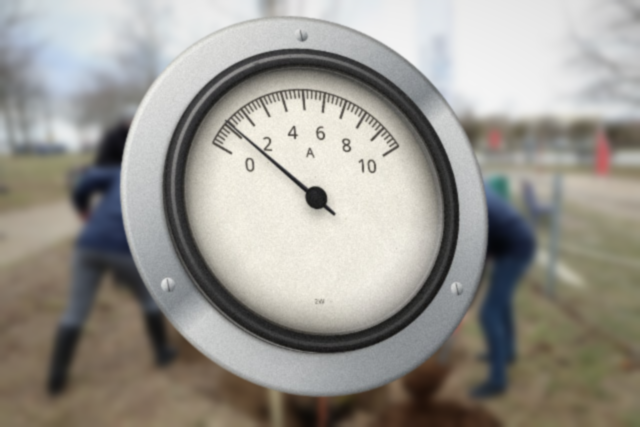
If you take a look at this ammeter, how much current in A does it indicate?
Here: 1 A
